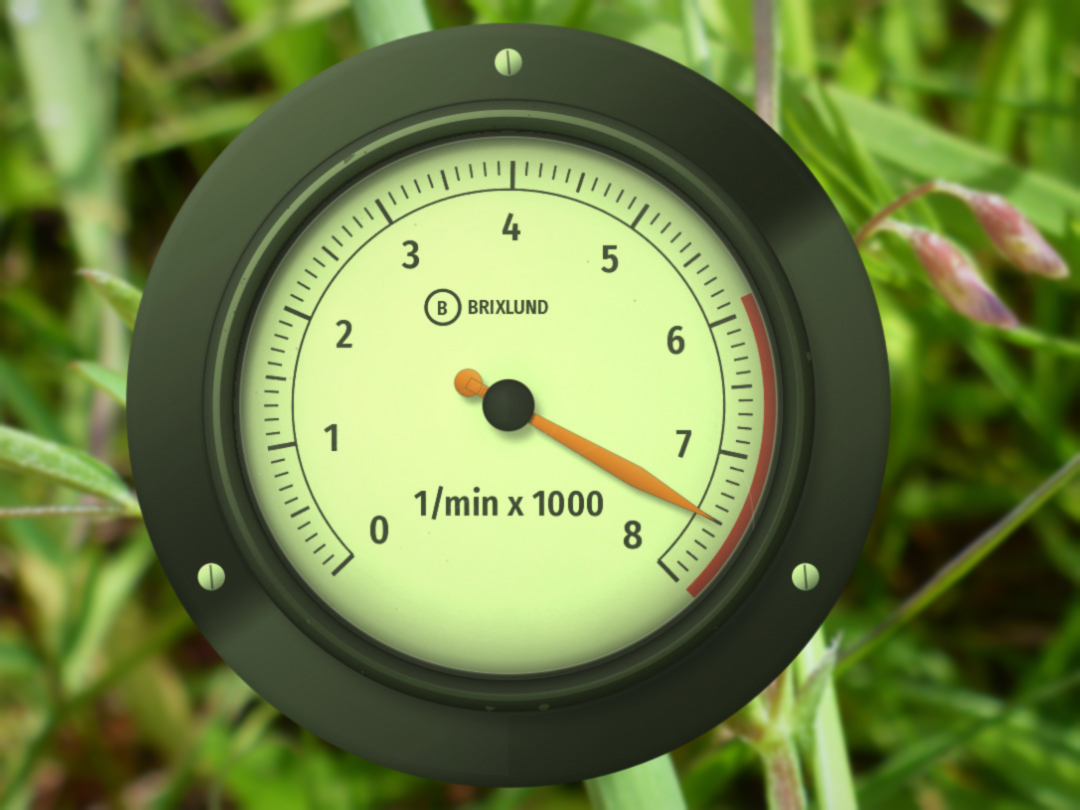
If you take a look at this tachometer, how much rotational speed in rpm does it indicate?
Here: 7500 rpm
